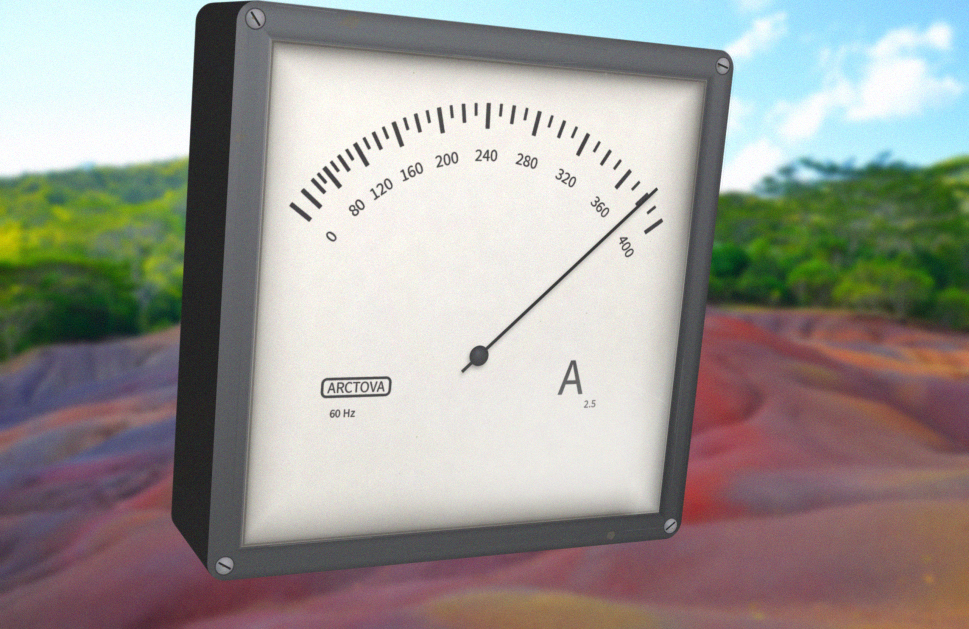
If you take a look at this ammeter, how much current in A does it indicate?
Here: 380 A
